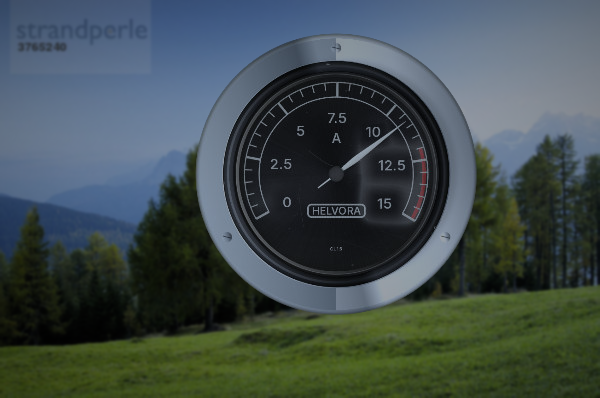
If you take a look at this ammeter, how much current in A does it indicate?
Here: 10.75 A
